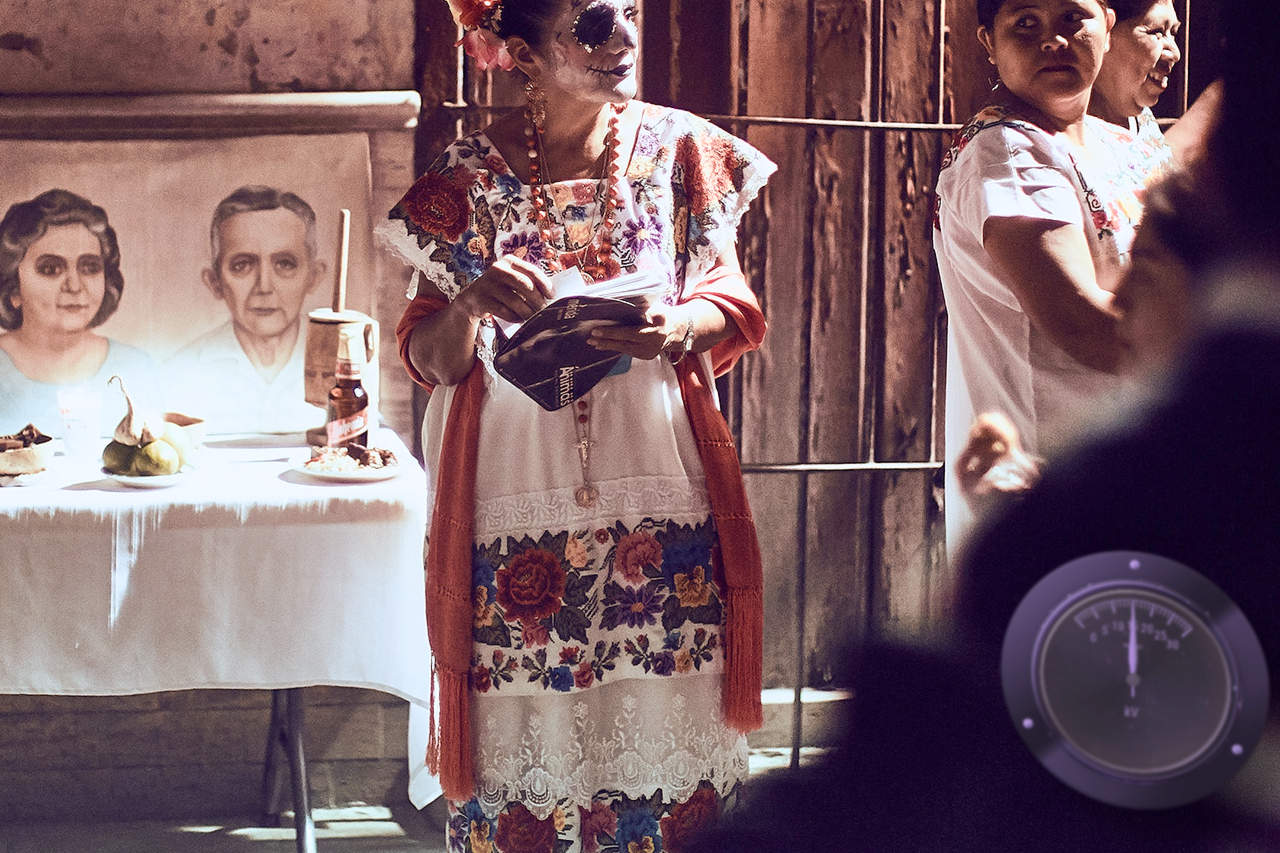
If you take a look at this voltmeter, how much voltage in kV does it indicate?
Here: 15 kV
